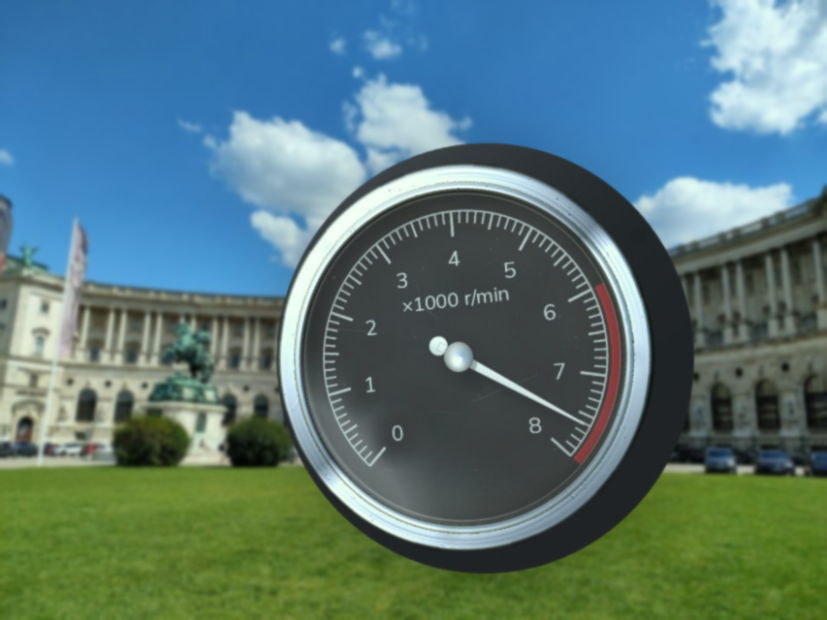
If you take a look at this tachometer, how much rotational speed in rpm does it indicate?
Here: 7600 rpm
